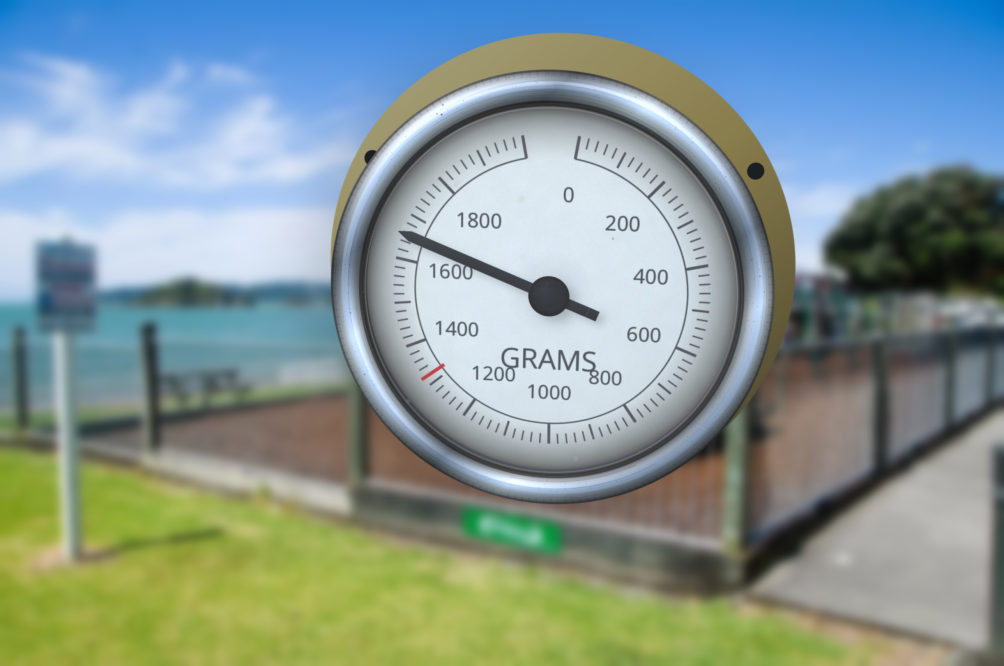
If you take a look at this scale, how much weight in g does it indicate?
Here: 1660 g
